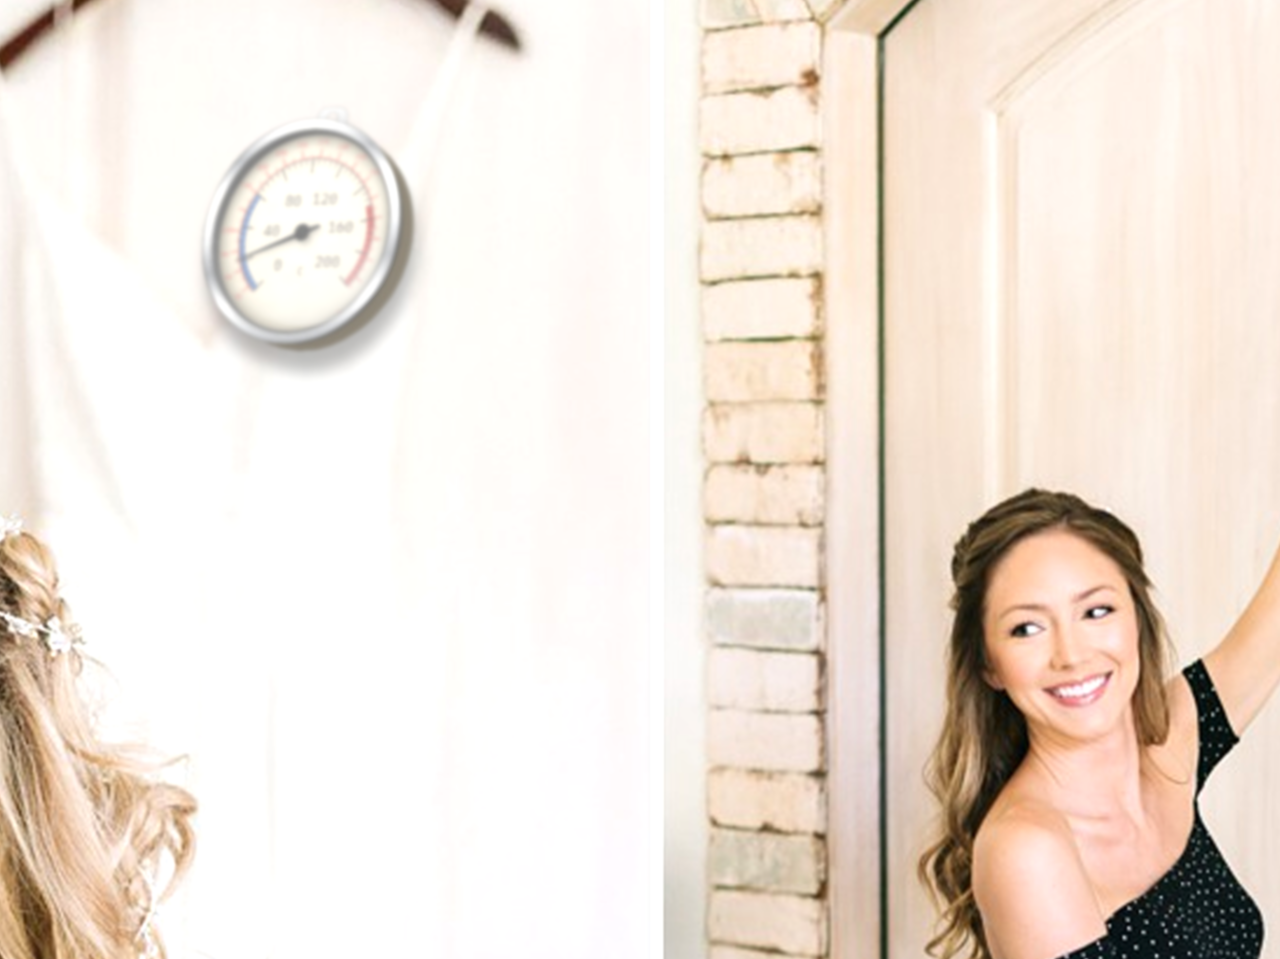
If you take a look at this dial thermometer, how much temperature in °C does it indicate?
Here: 20 °C
